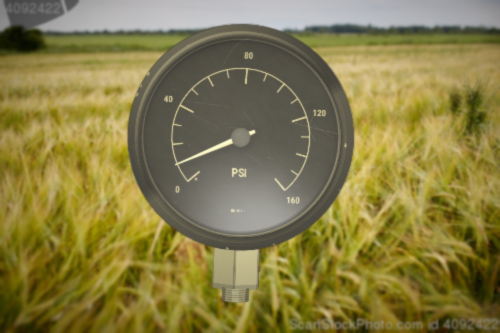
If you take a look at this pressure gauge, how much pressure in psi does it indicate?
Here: 10 psi
